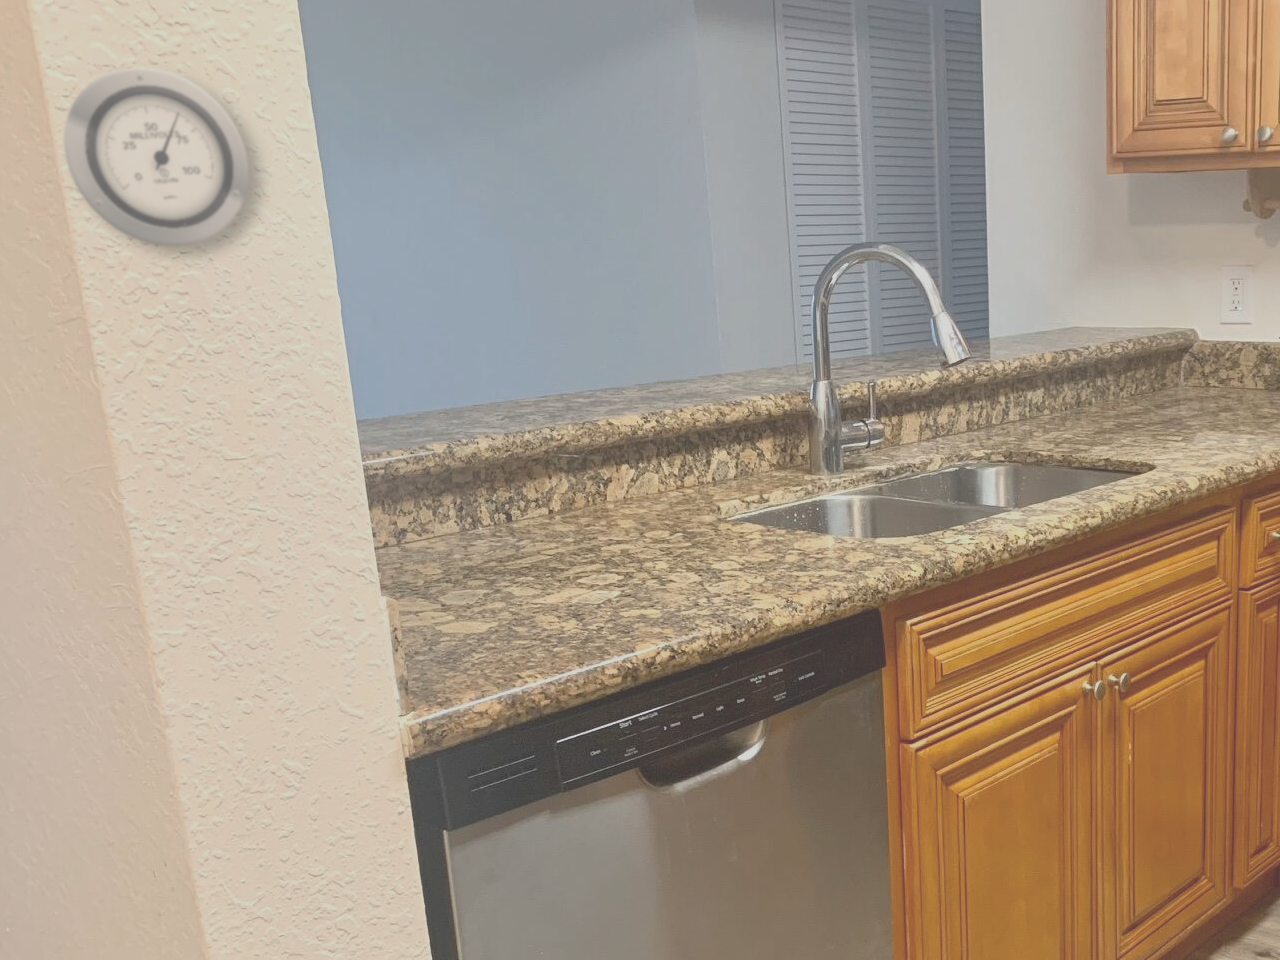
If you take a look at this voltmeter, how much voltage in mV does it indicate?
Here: 65 mV
